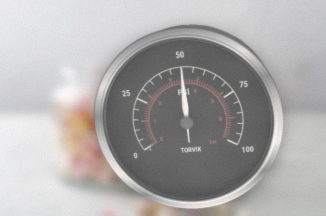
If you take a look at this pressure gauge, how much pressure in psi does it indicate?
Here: 50 psi
